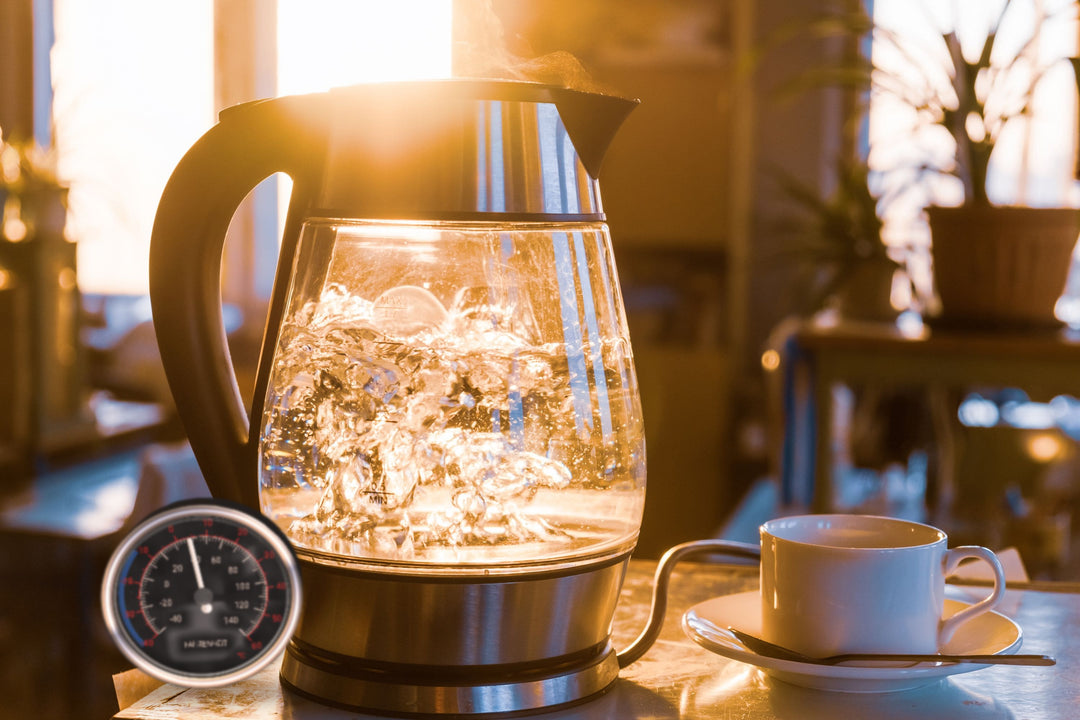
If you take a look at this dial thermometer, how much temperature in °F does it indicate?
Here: 40 °F
